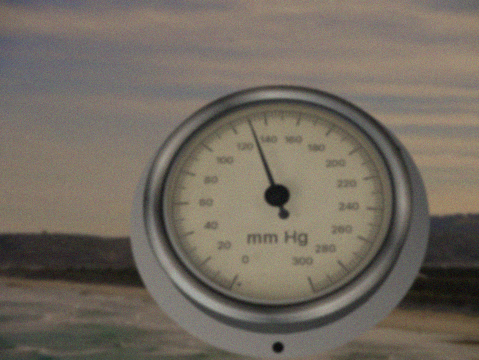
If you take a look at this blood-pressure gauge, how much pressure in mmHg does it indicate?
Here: 130 mmHg
